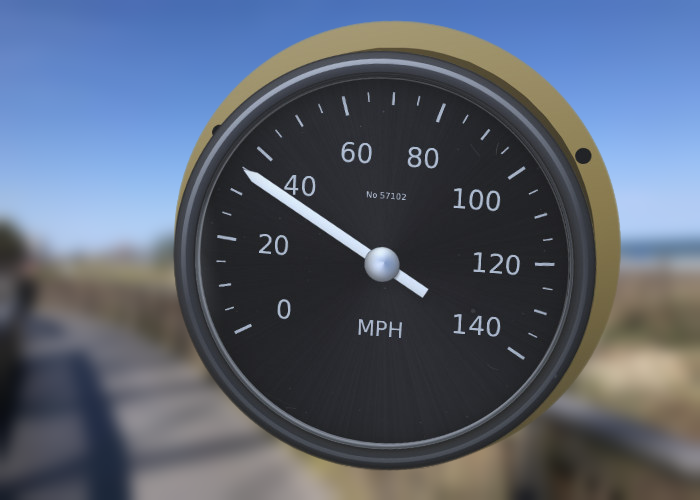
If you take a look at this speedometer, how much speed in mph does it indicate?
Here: 35 mph
